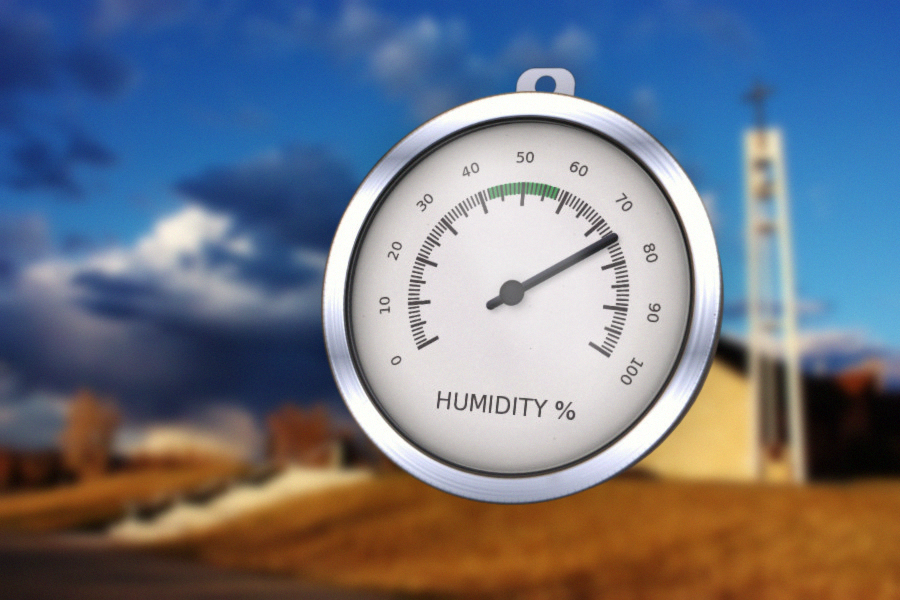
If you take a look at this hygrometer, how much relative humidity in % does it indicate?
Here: 75 %
